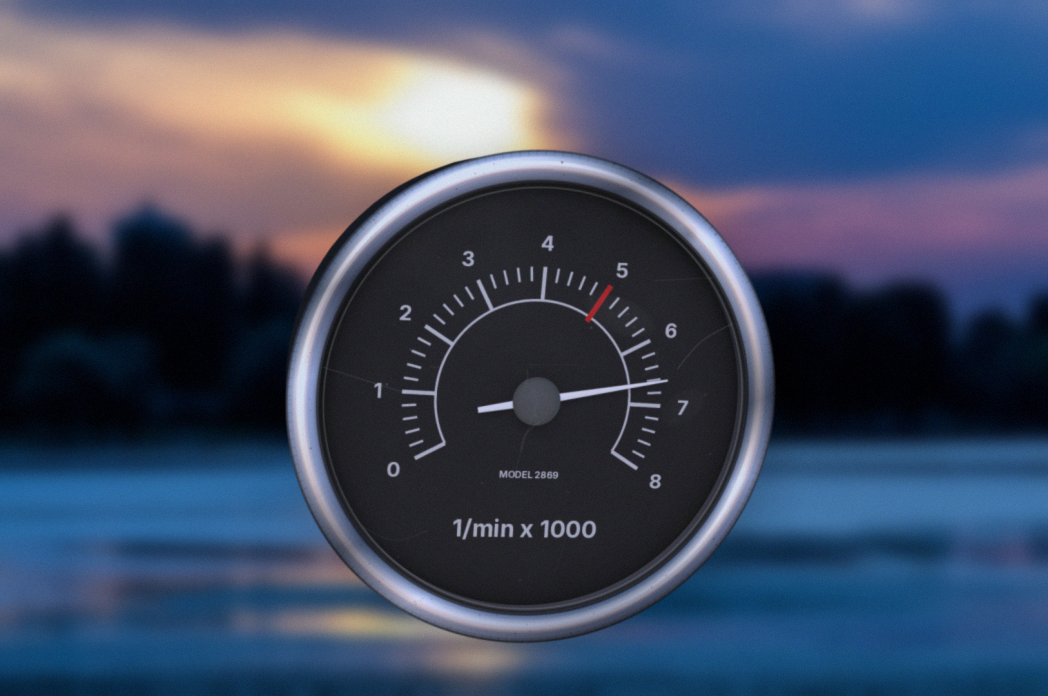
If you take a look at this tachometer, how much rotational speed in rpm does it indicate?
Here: 6600 rpm
